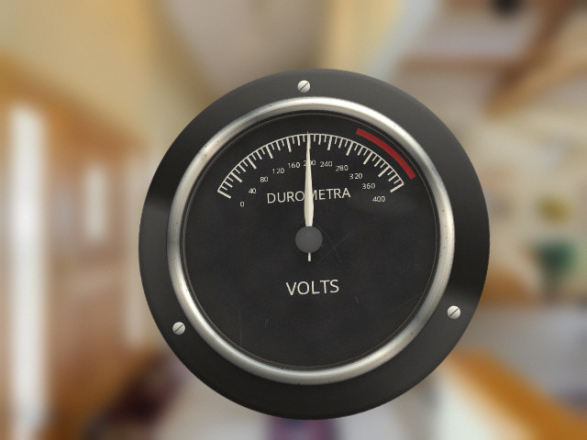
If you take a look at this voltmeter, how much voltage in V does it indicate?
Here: 200 V
